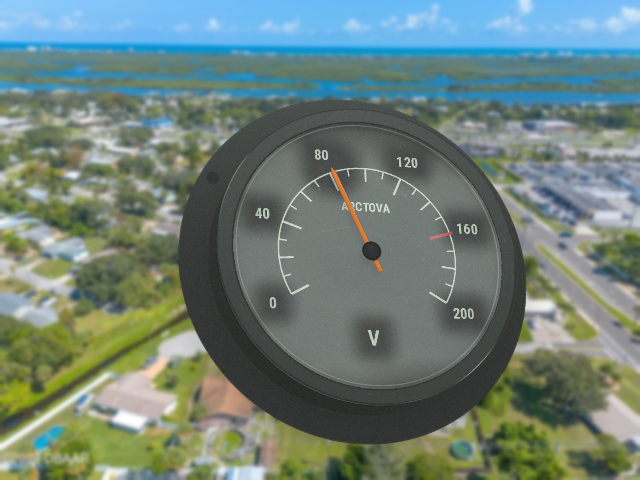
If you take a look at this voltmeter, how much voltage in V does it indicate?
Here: 80 V
